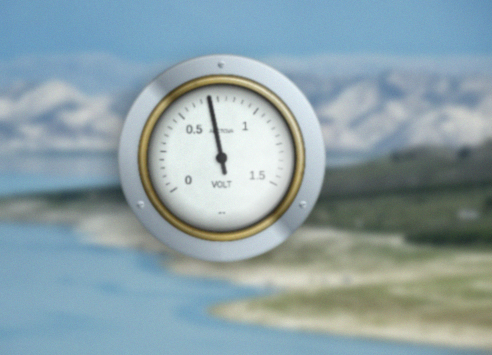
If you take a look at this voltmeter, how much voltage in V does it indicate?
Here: 0.7 V
